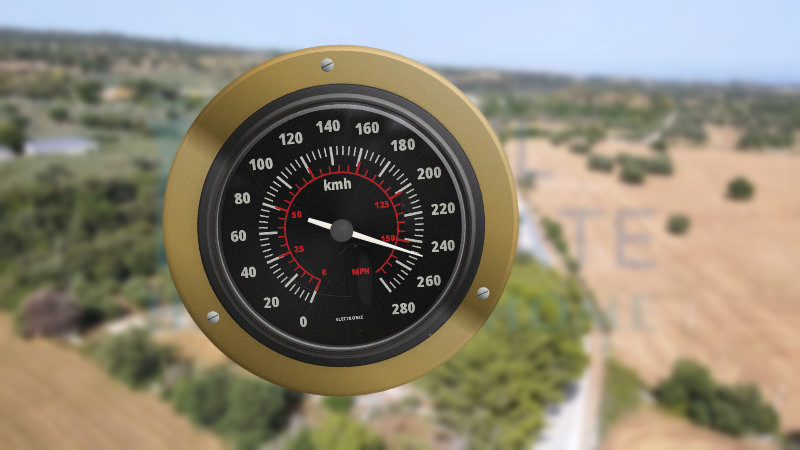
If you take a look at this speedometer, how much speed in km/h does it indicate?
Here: 248 km/h
